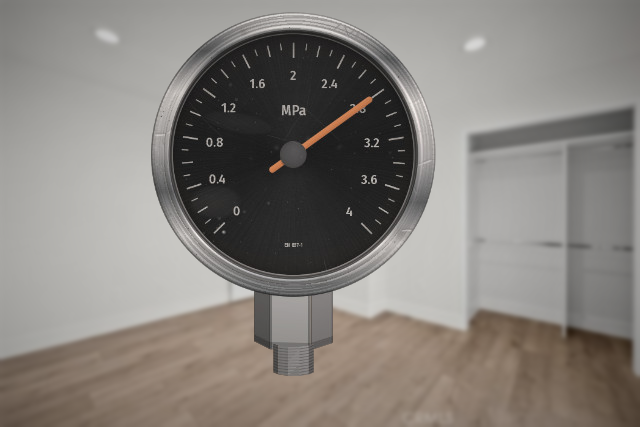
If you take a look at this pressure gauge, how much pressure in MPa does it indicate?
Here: 2.8 MPa
